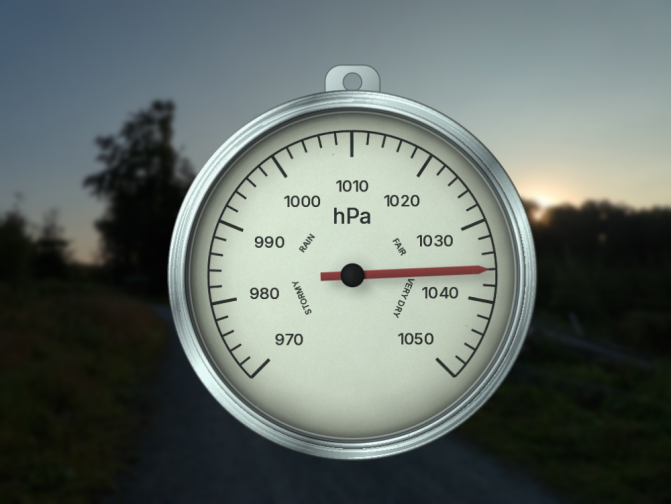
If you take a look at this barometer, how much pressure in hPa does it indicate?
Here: 1036 hPa
